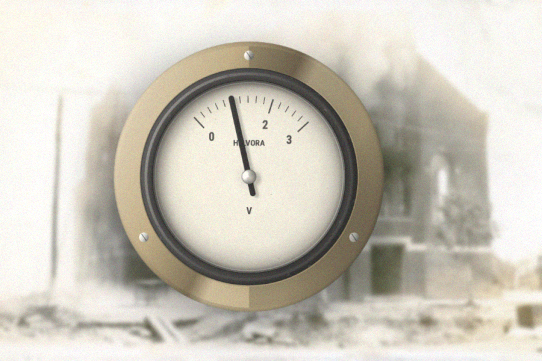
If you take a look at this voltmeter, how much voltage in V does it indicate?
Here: 1 V
